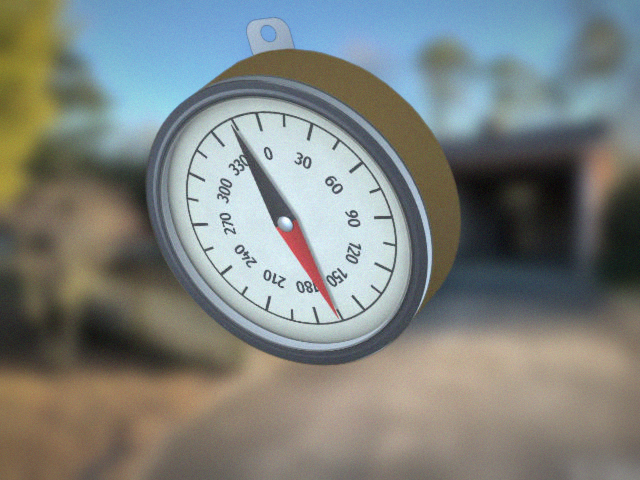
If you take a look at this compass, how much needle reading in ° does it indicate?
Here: 165 °
